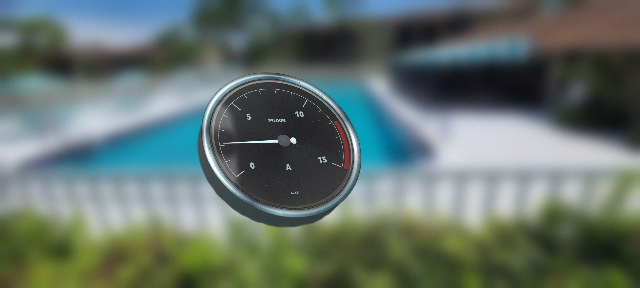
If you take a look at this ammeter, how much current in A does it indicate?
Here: 2 A
